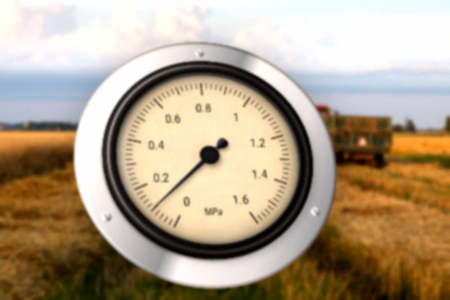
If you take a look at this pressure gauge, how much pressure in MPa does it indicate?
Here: 0.1 MPa
